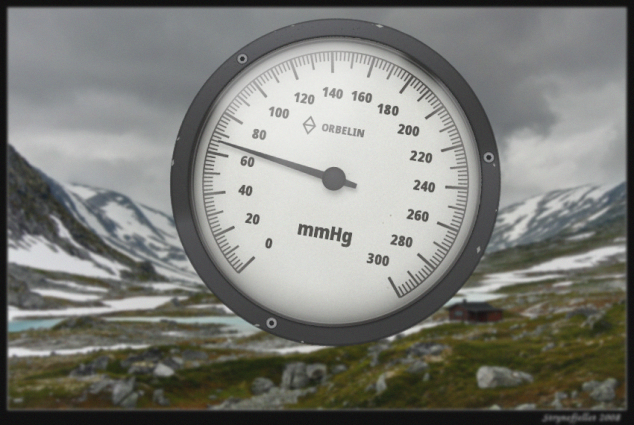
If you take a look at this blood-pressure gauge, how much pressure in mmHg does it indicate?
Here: 66 mmHg
